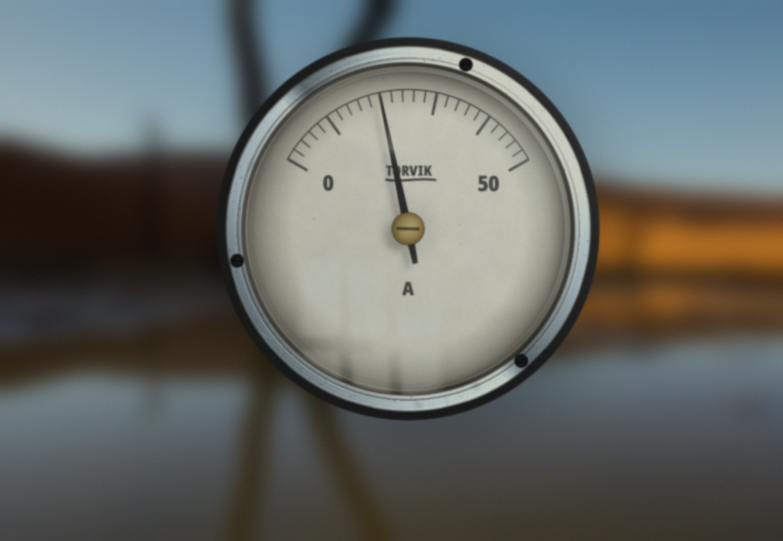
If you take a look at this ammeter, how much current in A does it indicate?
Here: 20 A
